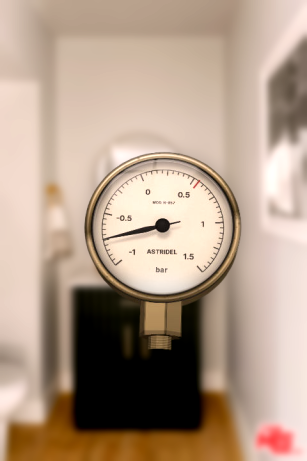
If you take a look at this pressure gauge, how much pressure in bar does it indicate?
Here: -0.75 bar
